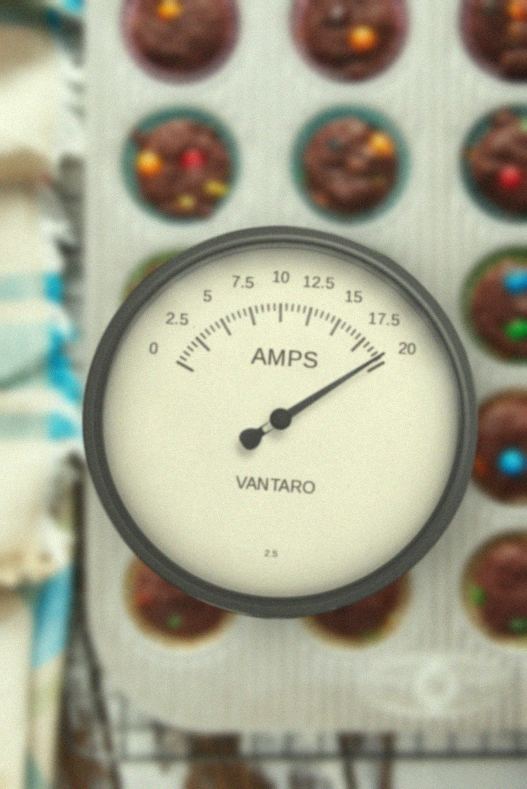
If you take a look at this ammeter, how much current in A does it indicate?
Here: 19.5 A
